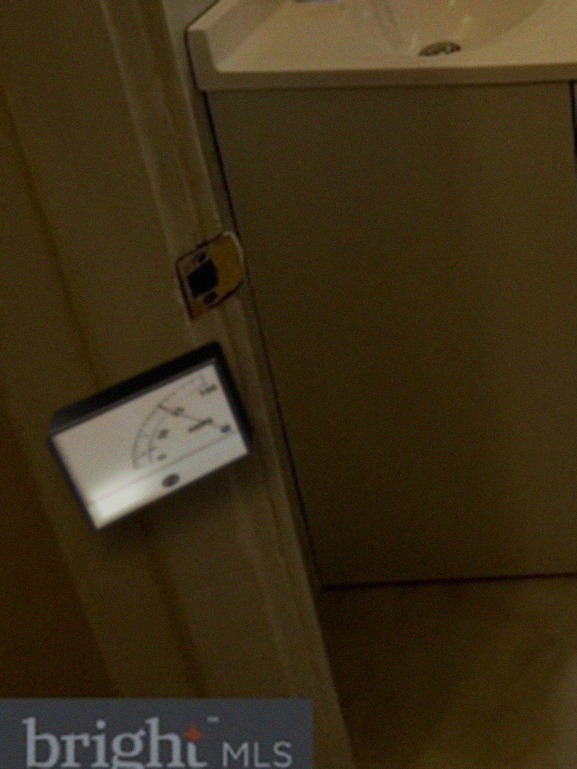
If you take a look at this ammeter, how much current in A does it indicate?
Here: 75 A
